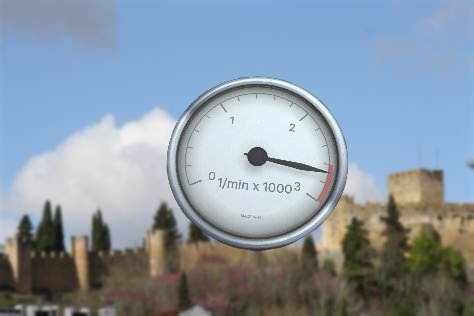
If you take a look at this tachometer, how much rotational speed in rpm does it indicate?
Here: 2700 rpm
